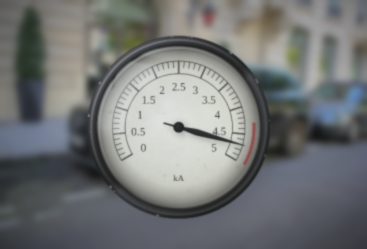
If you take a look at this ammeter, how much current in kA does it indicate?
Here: 4.7 kA
